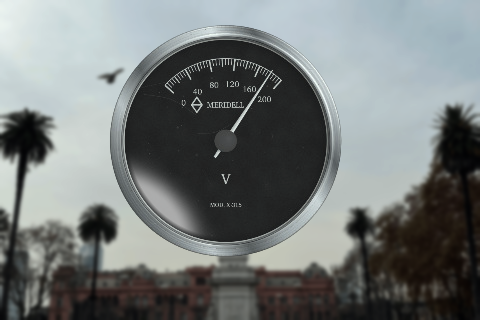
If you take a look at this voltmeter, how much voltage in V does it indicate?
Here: 180 V
